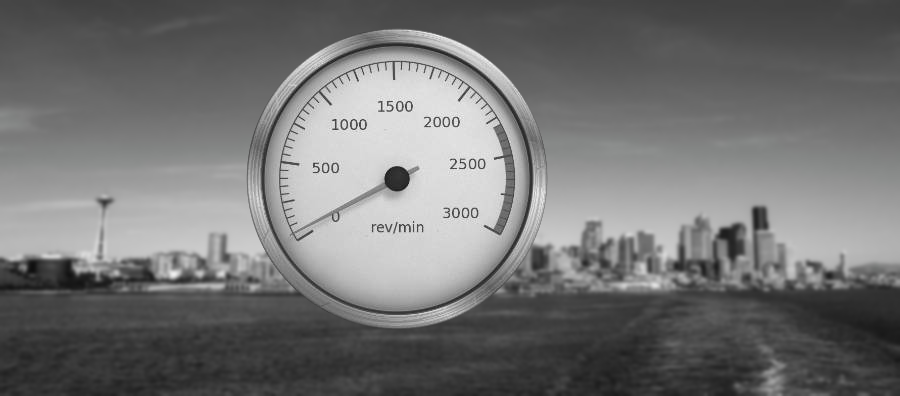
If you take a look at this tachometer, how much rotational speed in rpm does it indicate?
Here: 50 rpm
